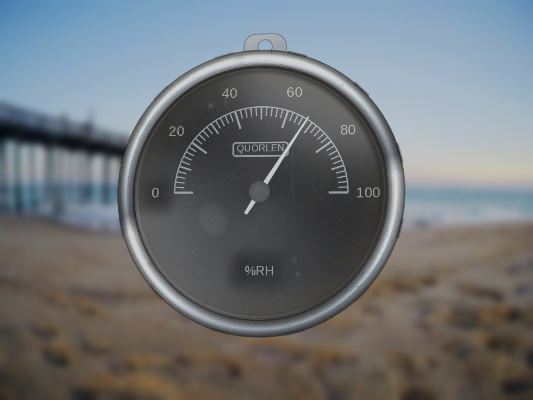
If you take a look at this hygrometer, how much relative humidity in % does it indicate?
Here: 68 %
